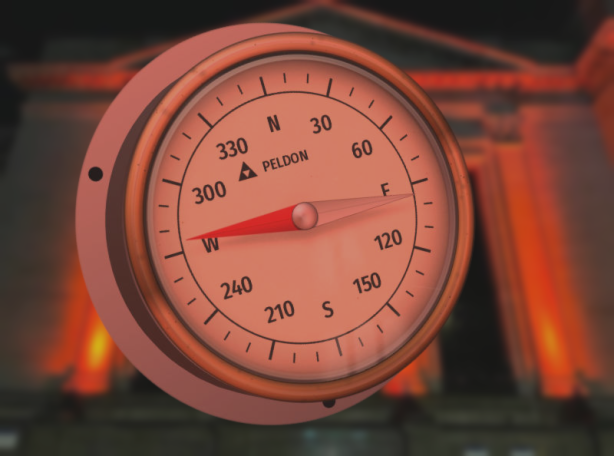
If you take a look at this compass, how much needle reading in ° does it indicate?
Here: 275 °
